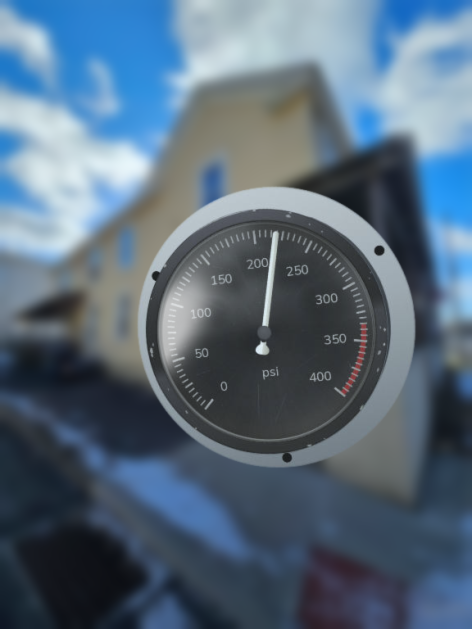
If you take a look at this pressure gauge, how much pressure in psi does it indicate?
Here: 220 psi
